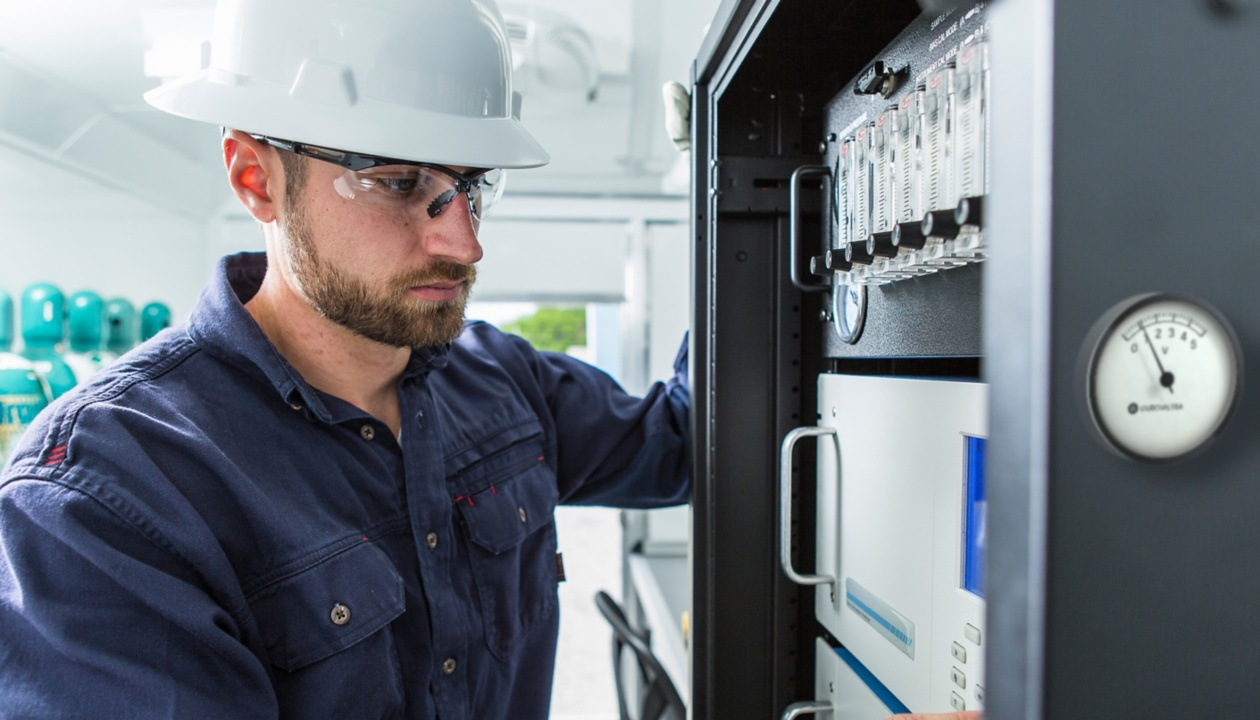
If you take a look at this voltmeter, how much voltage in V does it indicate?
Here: 1 V
